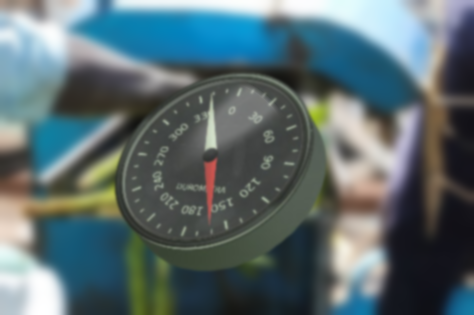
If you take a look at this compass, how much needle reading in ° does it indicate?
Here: 160 °
